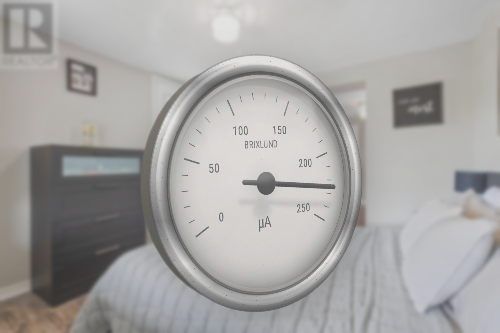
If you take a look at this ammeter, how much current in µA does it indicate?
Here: 225 µA
